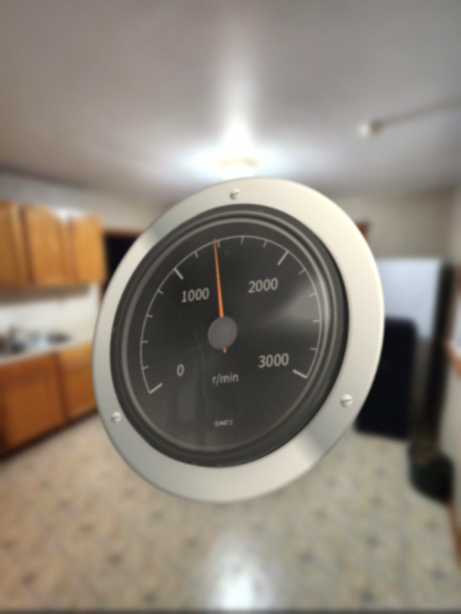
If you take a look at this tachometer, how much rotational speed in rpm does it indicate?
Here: 1400 rpm
